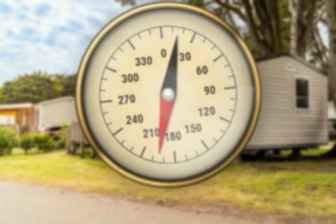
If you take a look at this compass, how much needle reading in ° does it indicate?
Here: 195 °
